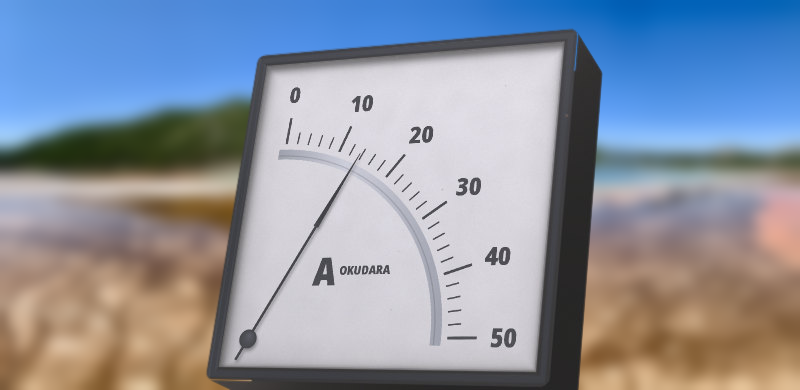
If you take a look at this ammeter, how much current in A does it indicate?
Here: 14 A
